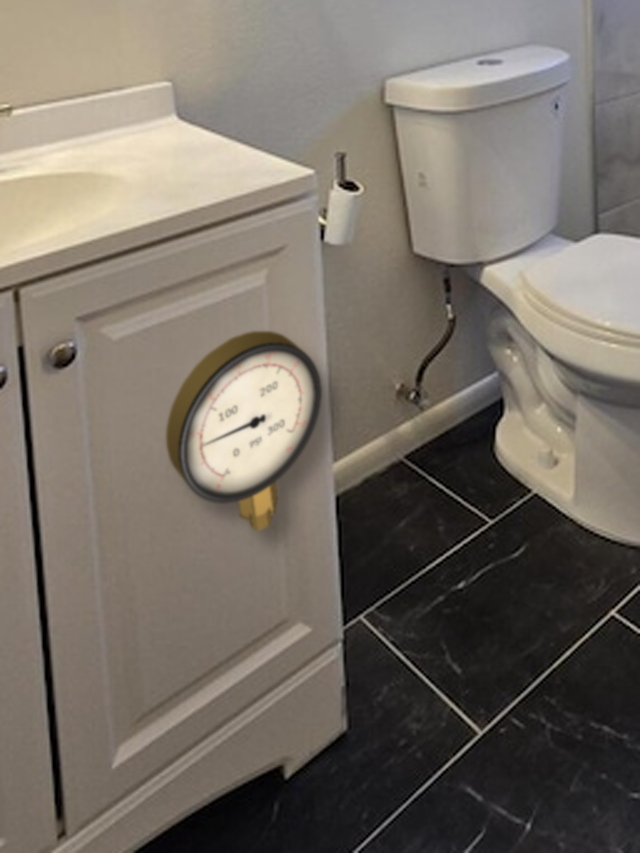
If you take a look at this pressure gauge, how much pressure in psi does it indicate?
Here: 60 psi
